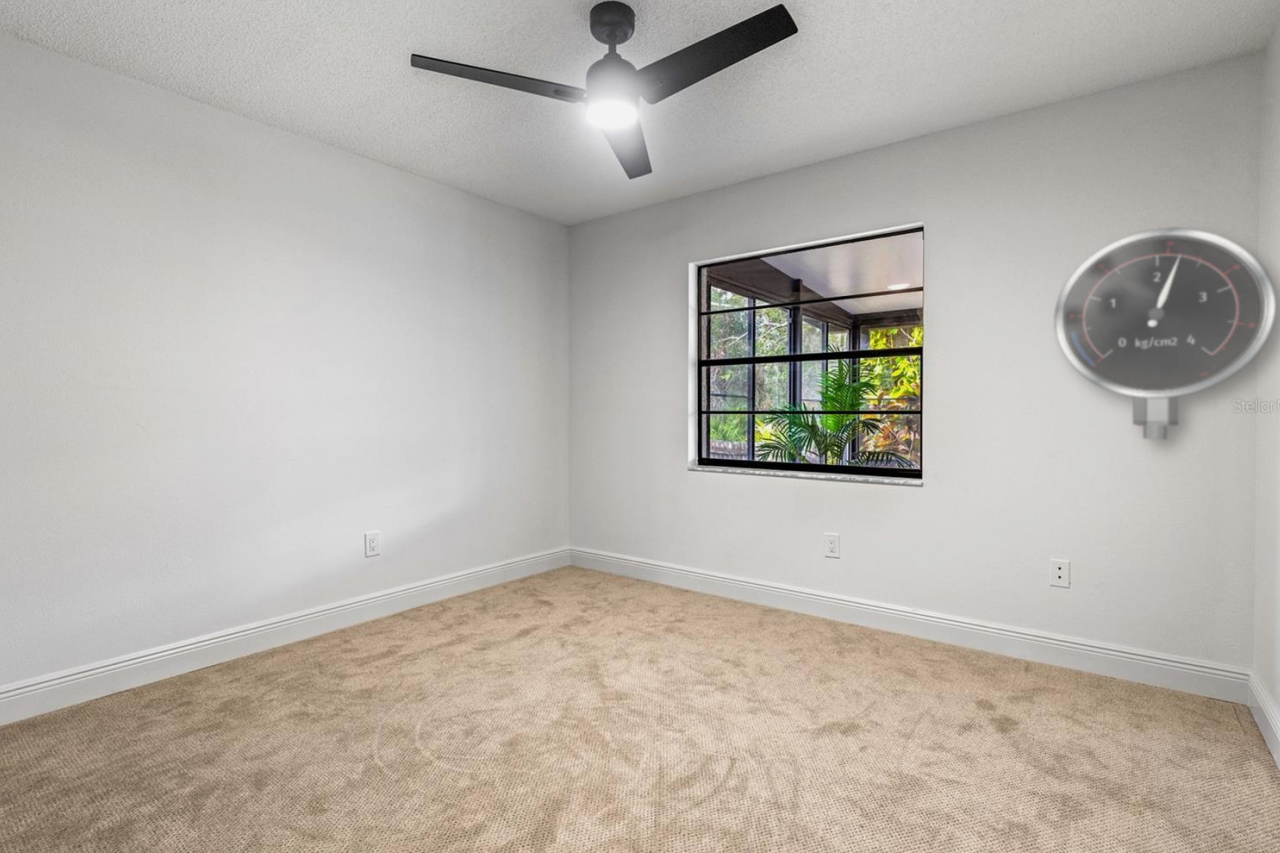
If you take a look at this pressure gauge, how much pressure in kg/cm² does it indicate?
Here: 2.25 kg/cm²
